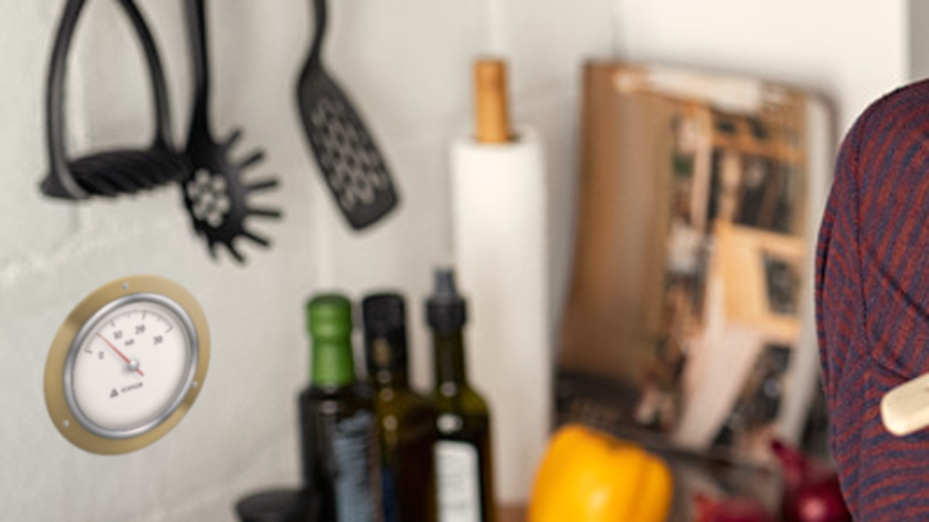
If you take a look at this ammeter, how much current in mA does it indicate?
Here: 5 mA
